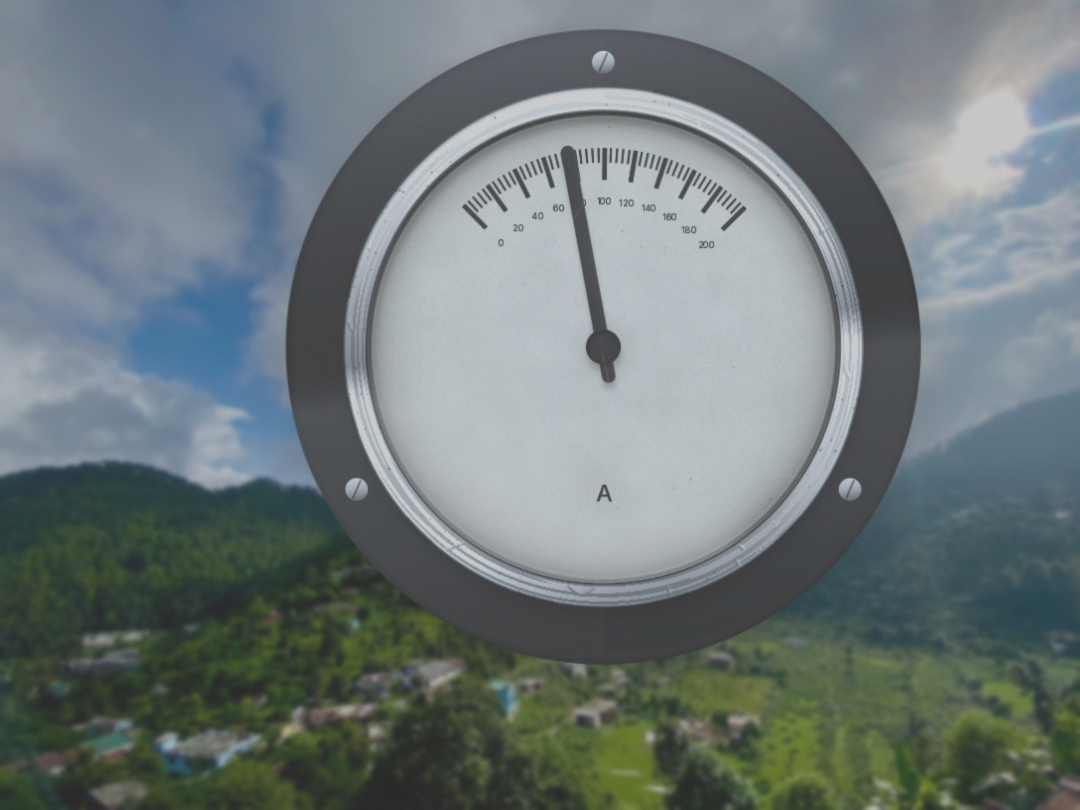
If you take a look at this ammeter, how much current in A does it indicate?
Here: 76 A
